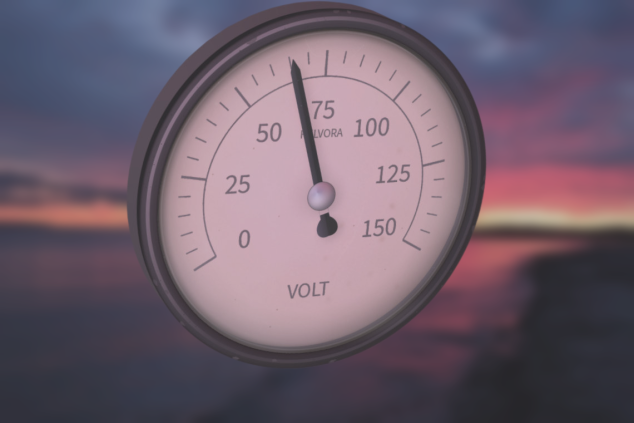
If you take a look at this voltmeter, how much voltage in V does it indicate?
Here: 65 V
